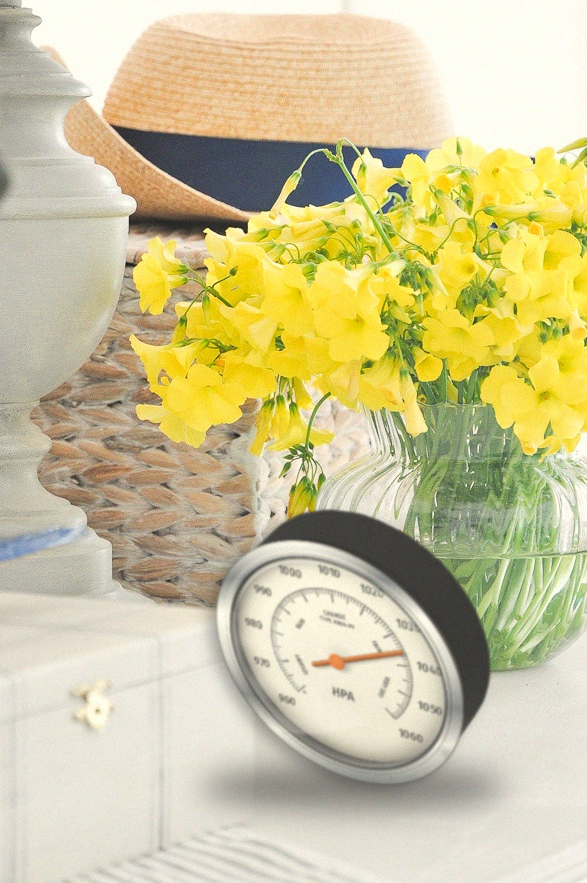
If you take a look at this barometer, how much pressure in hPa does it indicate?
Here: 1035 hPa
